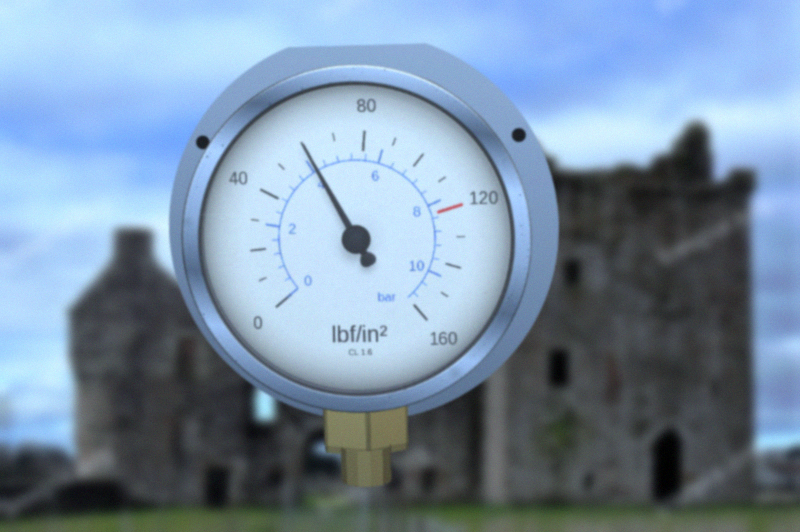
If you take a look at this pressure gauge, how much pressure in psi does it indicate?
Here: 60 psi
